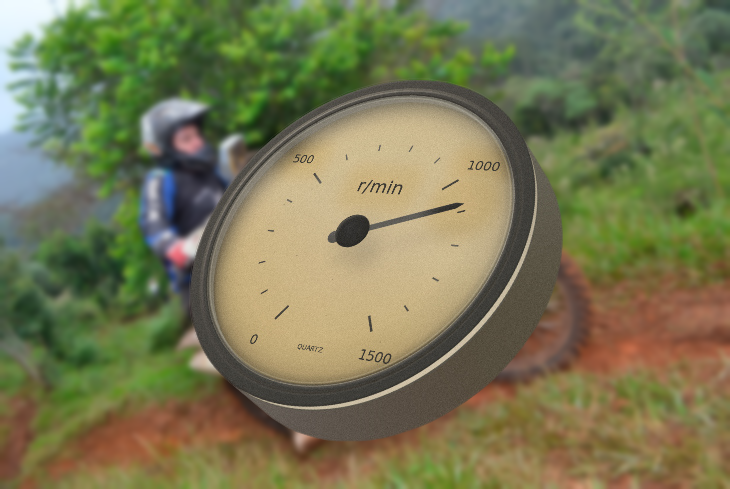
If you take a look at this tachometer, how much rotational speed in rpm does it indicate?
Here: 1100 rpm
